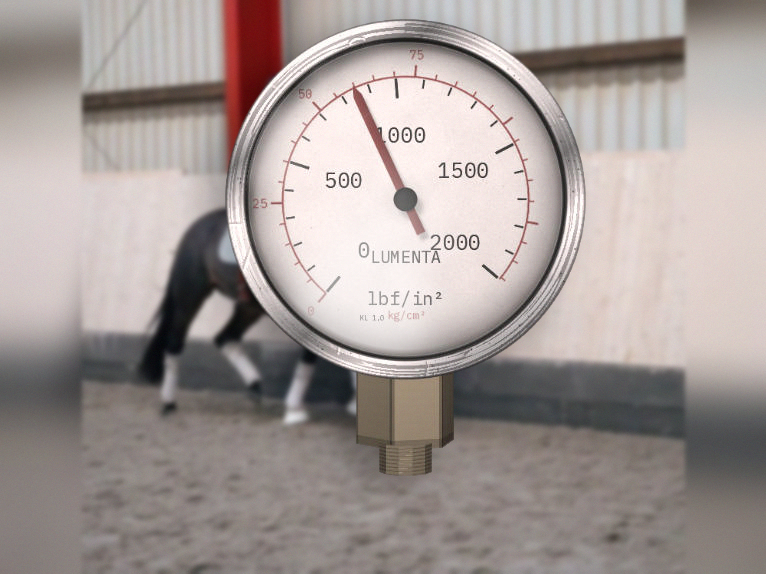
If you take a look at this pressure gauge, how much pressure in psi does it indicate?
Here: 850 psi
